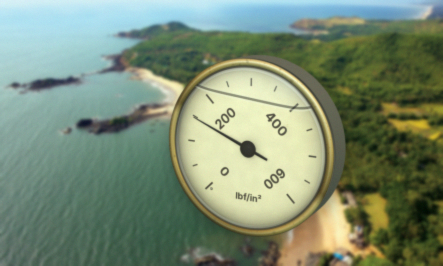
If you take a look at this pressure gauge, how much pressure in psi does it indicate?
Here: 150 psi
